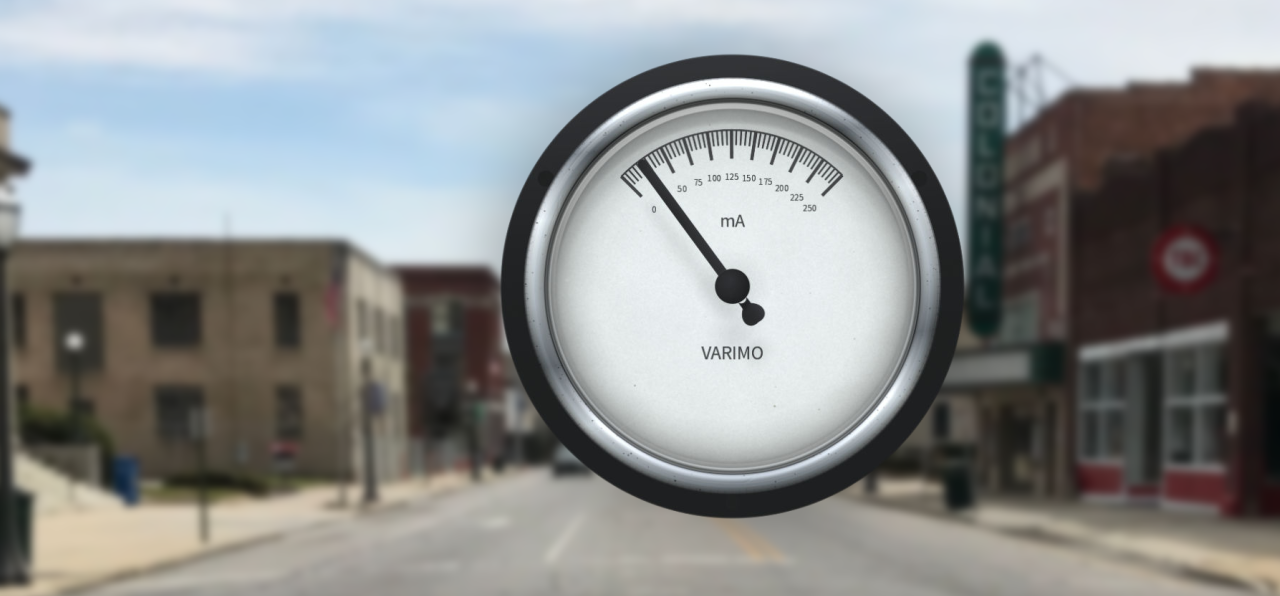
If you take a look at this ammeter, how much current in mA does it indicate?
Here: 25 mA
